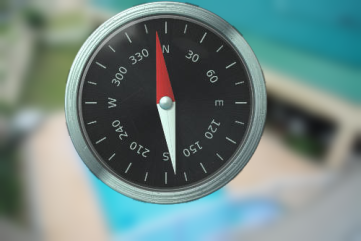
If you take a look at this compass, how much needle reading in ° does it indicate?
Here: 352.5 °
